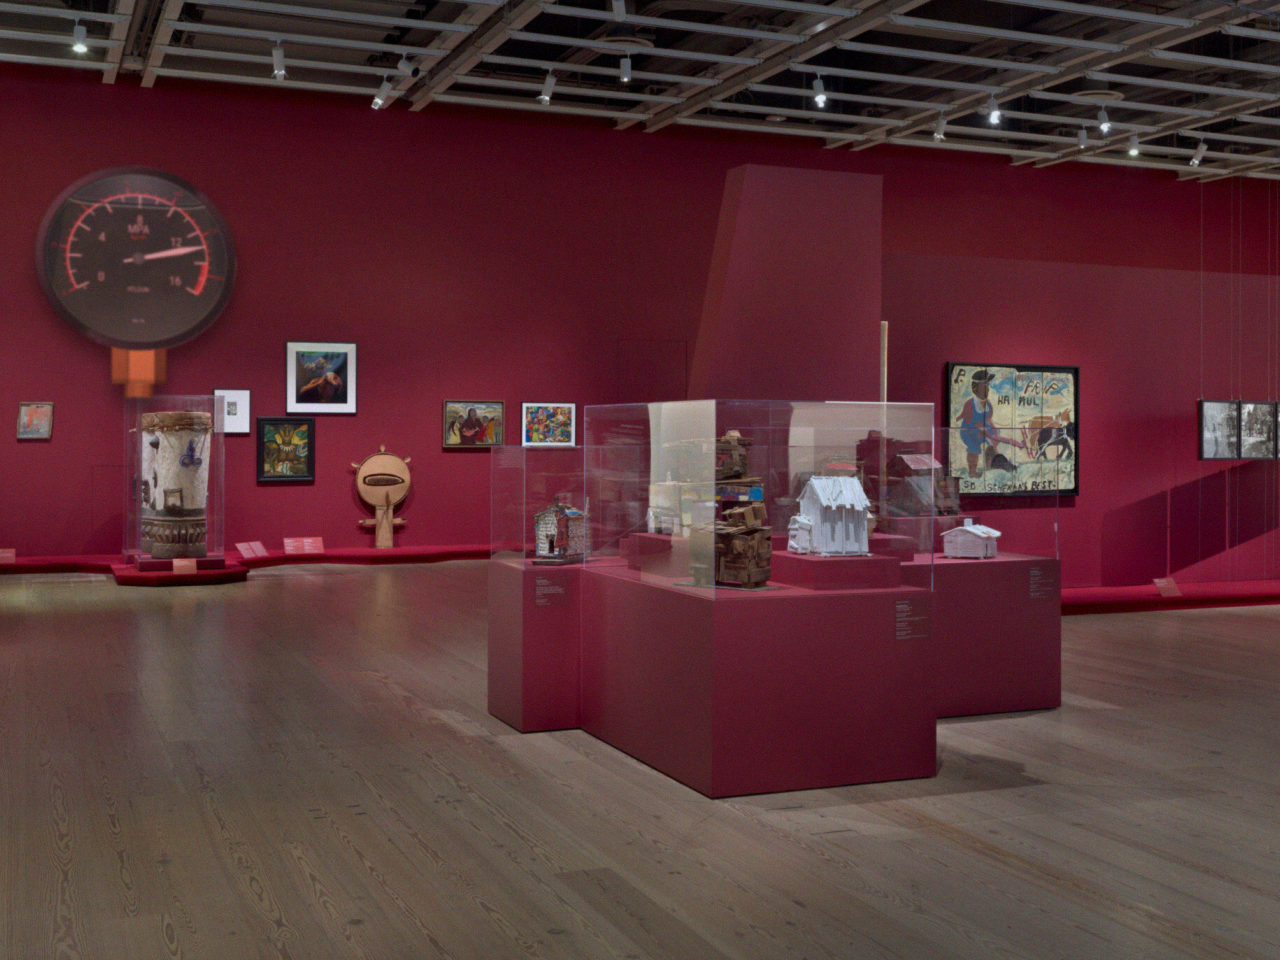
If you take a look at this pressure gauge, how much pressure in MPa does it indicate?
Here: 13 MPa
